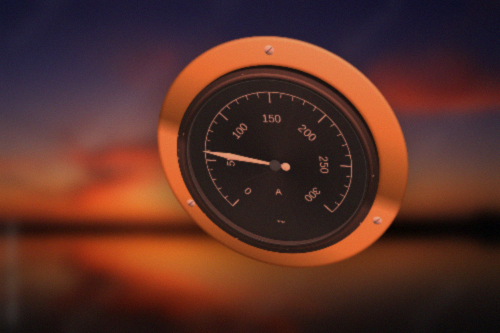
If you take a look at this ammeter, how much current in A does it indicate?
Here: 60 A
